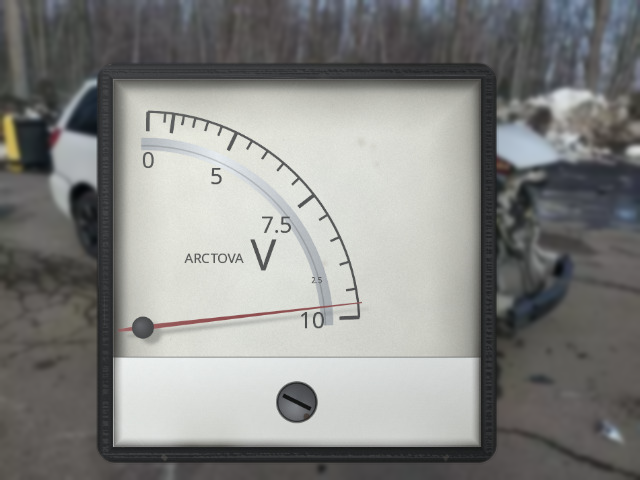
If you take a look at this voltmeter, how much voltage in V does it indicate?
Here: 9.75 V
